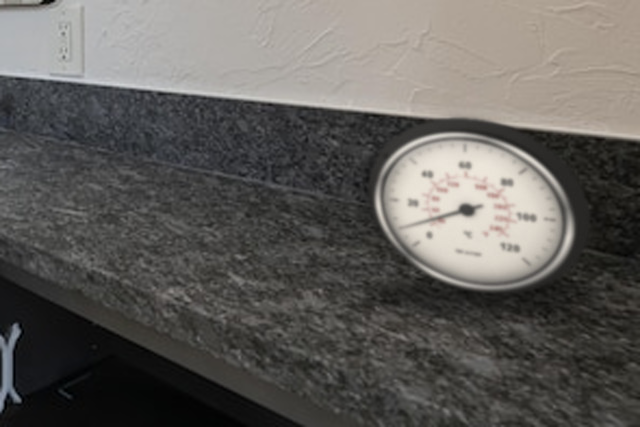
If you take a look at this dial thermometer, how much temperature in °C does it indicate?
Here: 8 °C
